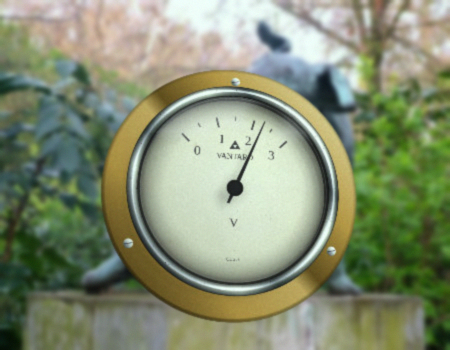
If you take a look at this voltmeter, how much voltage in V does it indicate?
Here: 2.25 V
